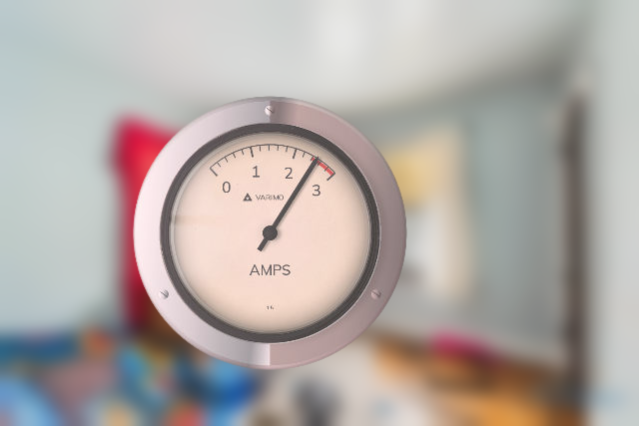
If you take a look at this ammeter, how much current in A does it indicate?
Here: 2.5 A
